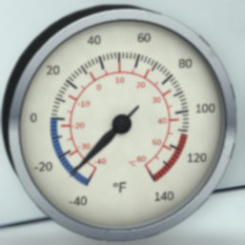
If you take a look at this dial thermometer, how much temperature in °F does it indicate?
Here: -30 °F
